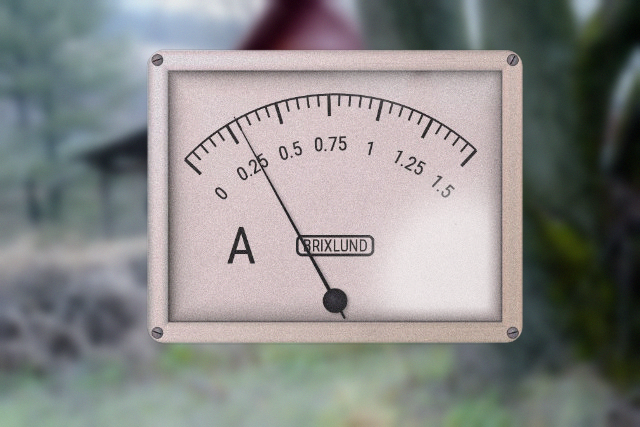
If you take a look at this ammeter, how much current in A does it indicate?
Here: 0.3 A
